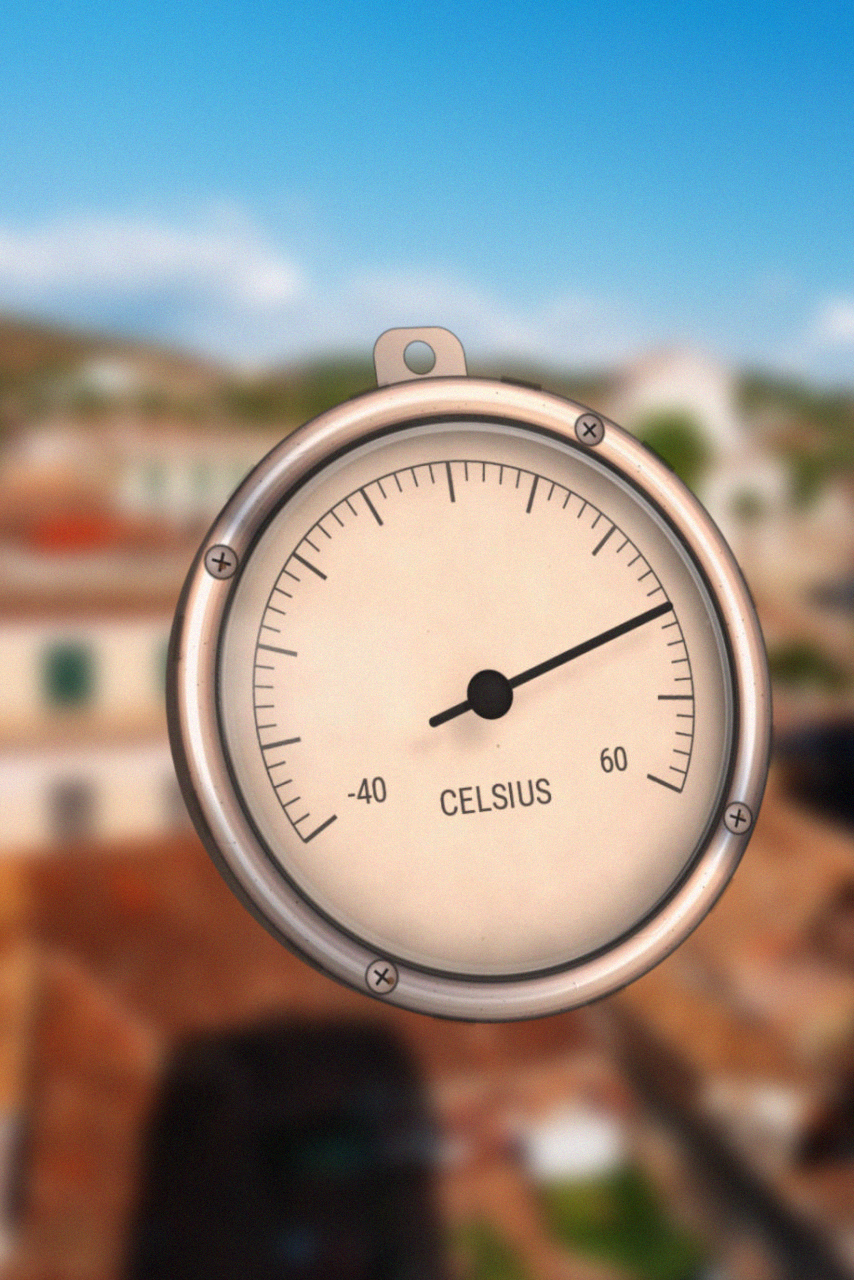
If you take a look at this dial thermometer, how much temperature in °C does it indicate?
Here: 40 °C
